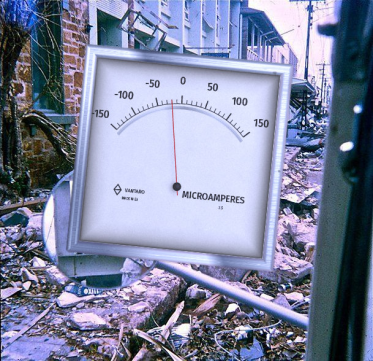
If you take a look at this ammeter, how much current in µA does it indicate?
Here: -20 µA
